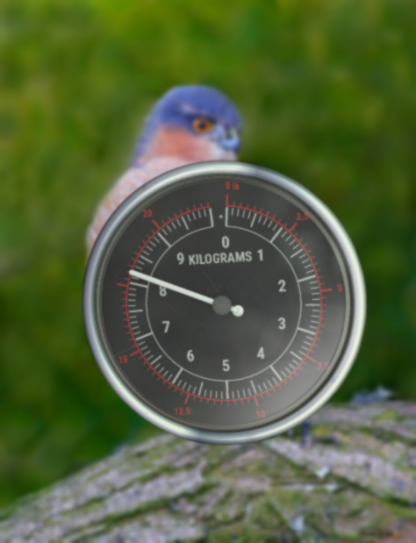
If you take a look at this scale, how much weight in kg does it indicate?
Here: 8.2 kg
